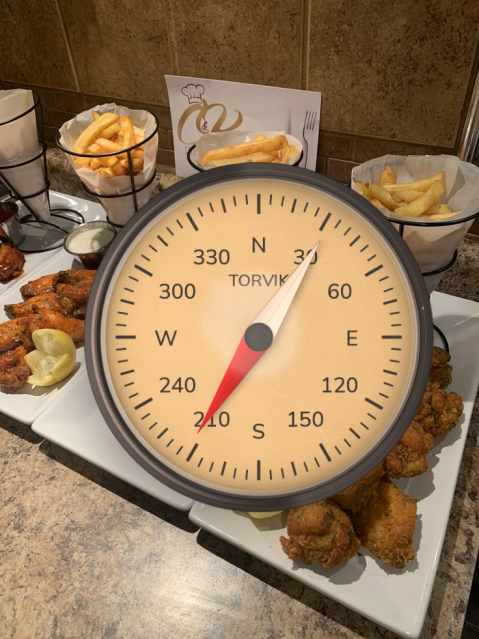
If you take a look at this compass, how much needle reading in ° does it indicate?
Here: 212.5 °
